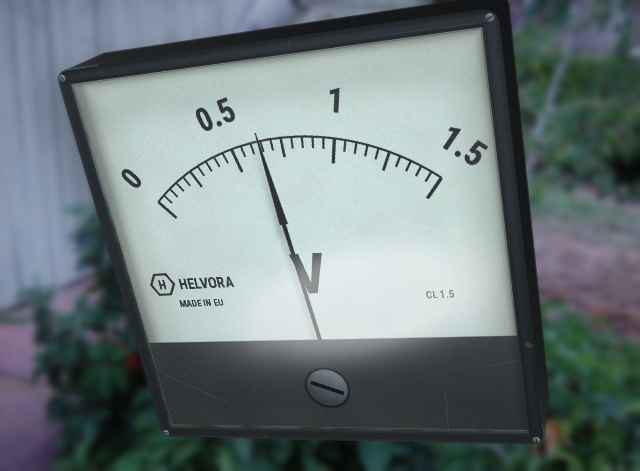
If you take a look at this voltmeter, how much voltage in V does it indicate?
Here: 0.65 V
